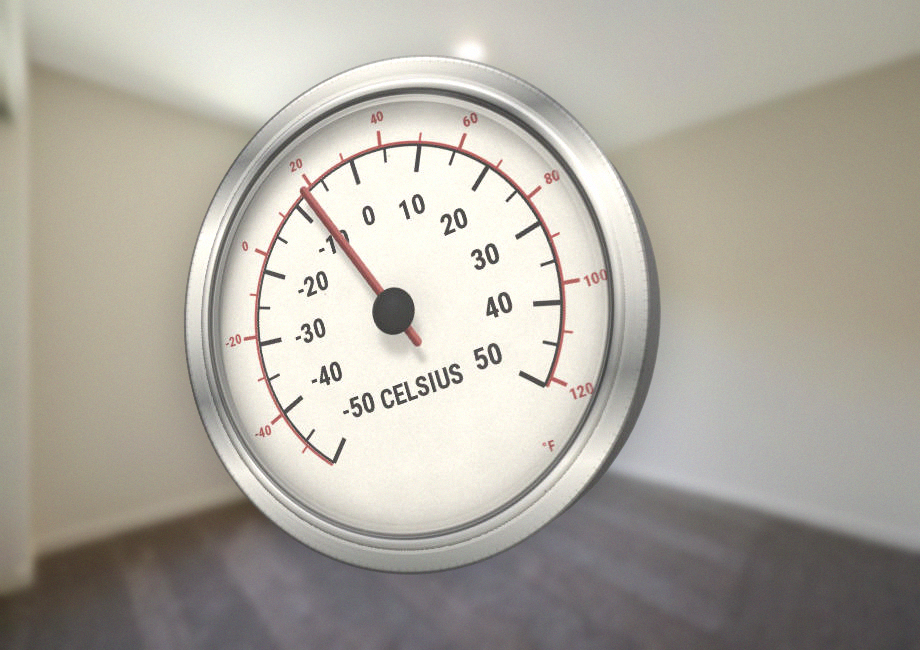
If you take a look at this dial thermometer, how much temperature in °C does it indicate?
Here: -7.5 °C
